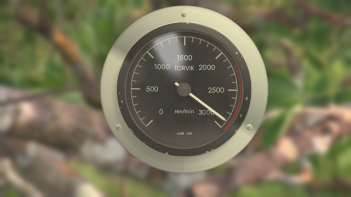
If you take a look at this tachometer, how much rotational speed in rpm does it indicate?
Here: 2900 rpm
